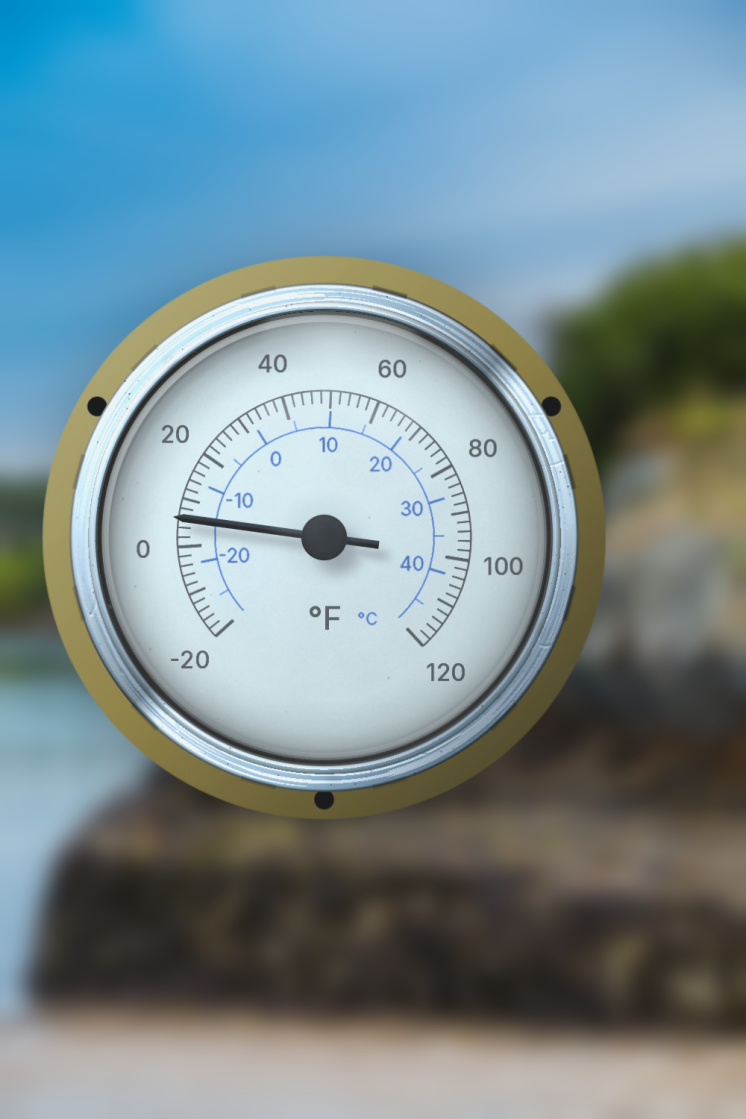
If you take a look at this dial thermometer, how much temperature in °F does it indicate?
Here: 6 °F
